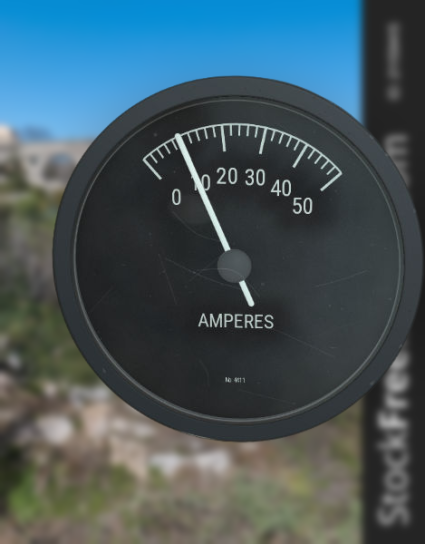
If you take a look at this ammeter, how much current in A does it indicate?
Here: 10 A
